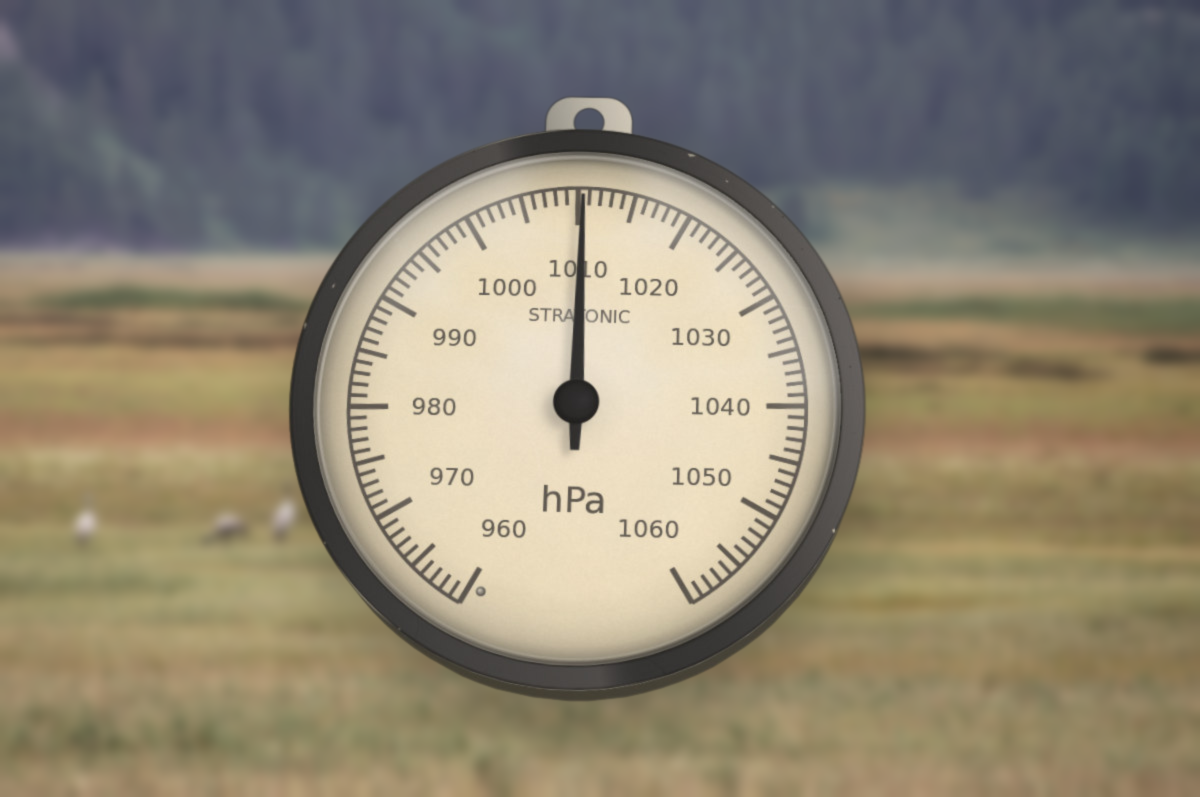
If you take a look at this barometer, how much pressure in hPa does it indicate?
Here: 1010.5 hPa
